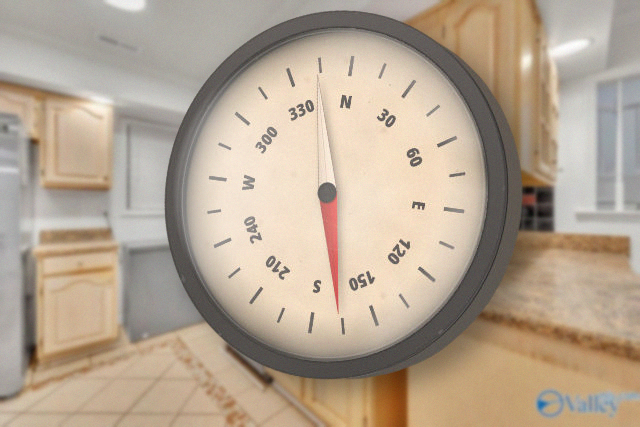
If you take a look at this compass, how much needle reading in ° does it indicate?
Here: 165 °
